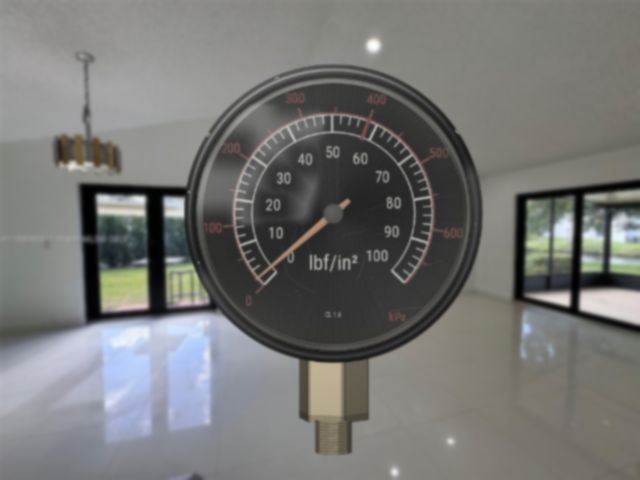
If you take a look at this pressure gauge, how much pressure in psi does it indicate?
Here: 2 psi
